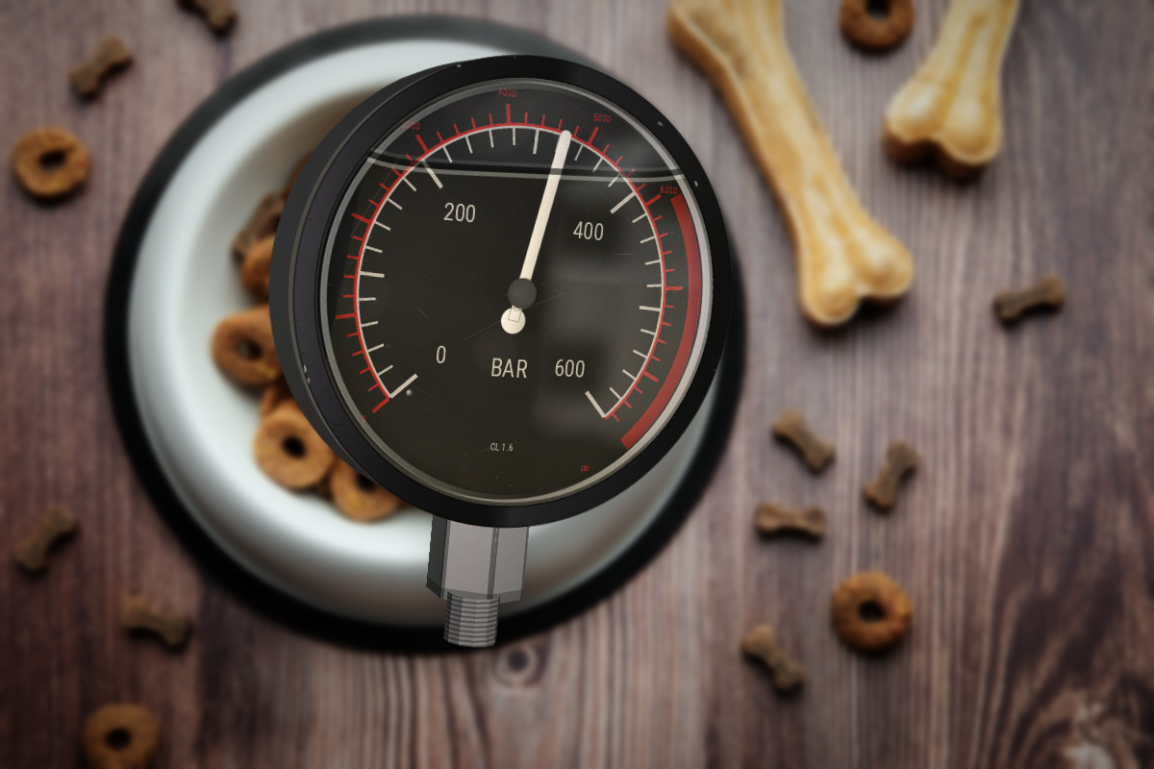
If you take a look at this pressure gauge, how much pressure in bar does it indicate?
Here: 320 bar
